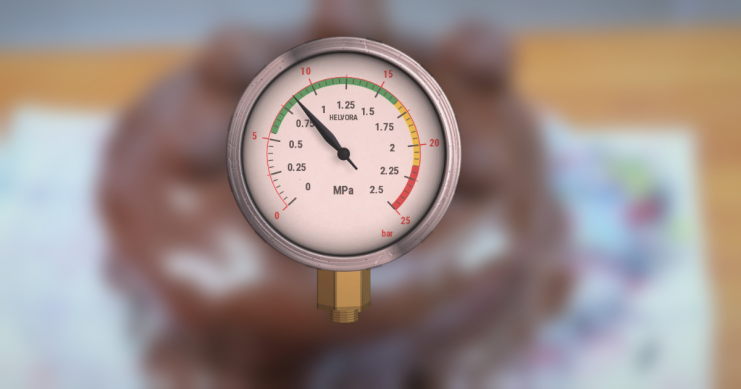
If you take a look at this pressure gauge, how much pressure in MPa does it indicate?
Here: 0.85 MPa
